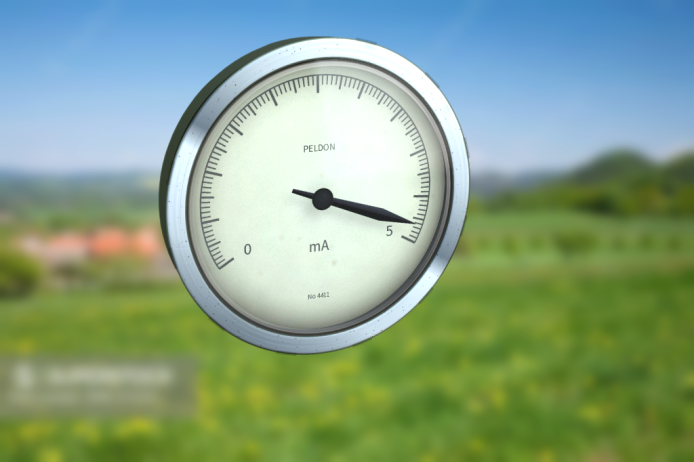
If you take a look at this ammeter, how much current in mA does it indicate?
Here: 4.8 mA
